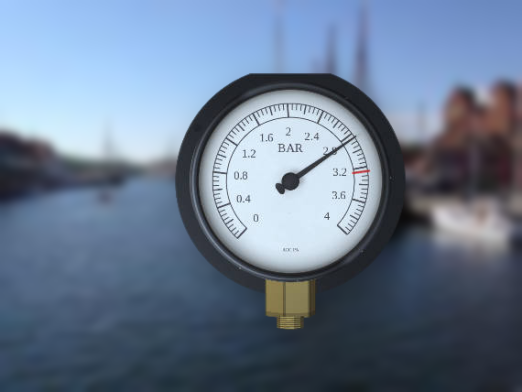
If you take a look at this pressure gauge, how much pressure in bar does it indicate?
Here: 2.85 bar
